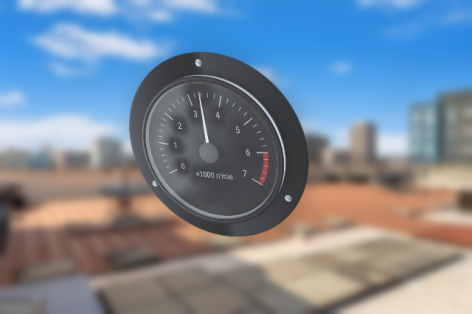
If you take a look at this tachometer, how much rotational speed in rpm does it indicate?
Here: 3400 rpm
